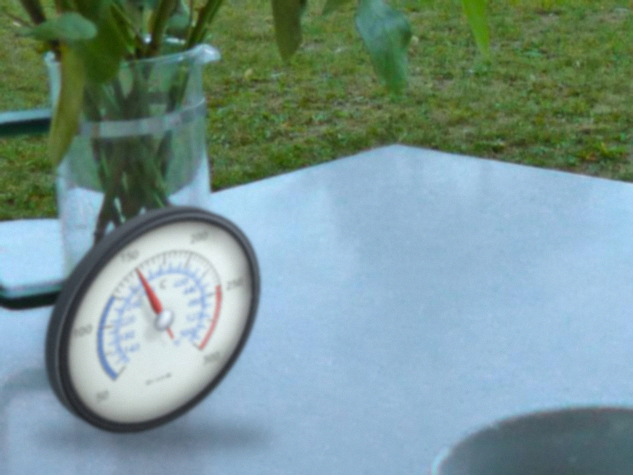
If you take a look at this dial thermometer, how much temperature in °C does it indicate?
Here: 150 °C
